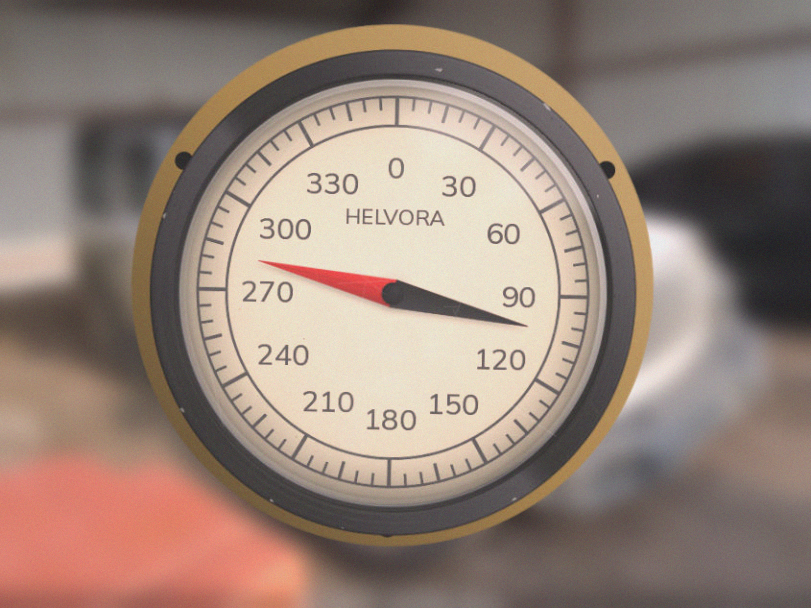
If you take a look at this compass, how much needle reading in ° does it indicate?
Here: 282.5 °
